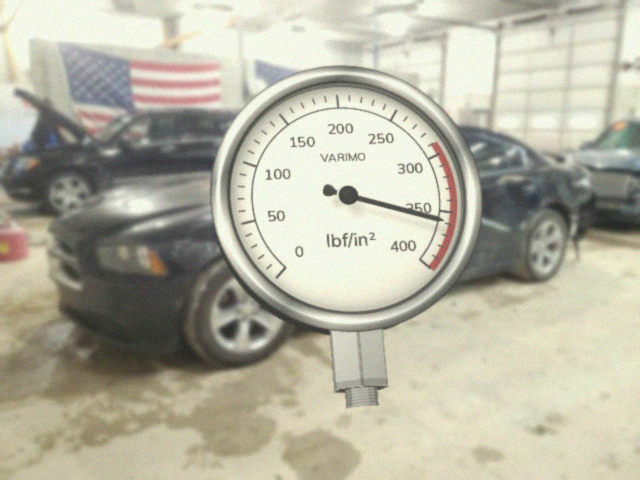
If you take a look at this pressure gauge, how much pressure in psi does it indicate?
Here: 360 psi
